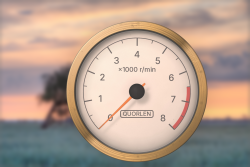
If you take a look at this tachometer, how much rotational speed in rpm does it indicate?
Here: 0 rpm
